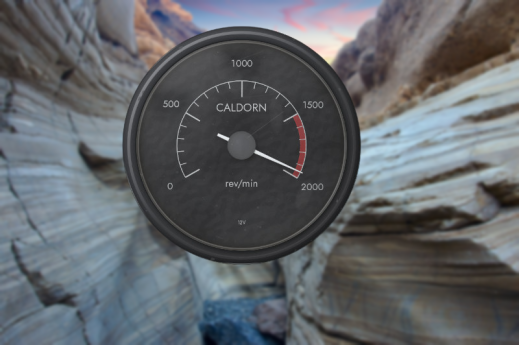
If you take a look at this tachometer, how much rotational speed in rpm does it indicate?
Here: 1950 rpm
